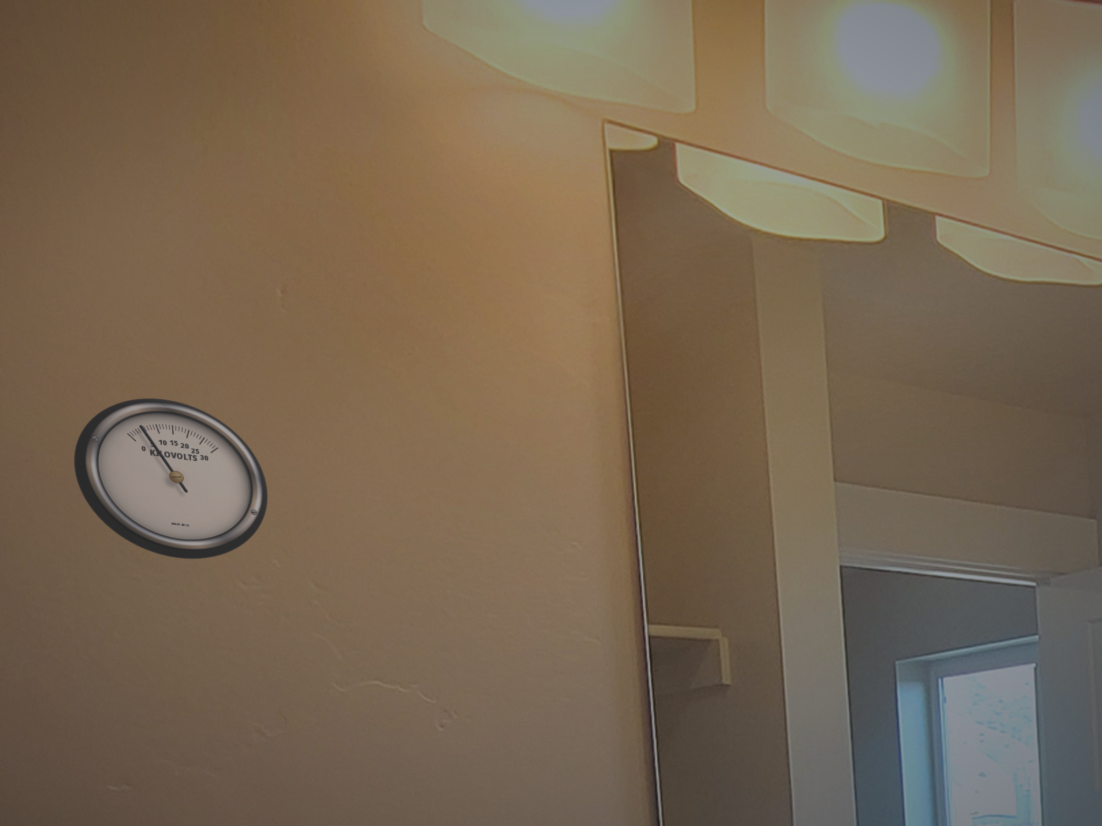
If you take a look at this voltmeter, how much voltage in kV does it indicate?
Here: 5 kV
